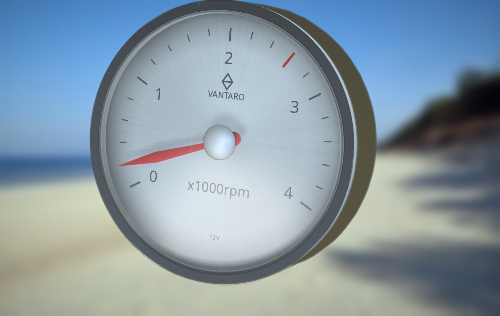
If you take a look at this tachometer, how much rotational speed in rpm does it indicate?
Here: 200 rpm
